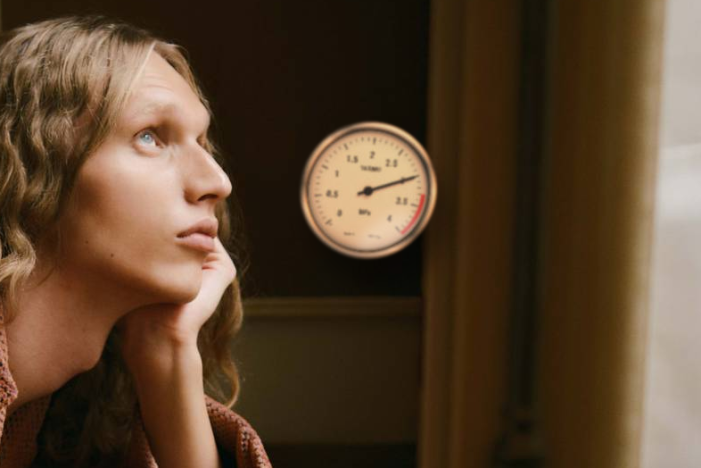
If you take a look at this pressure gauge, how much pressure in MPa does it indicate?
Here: 3 MPa
